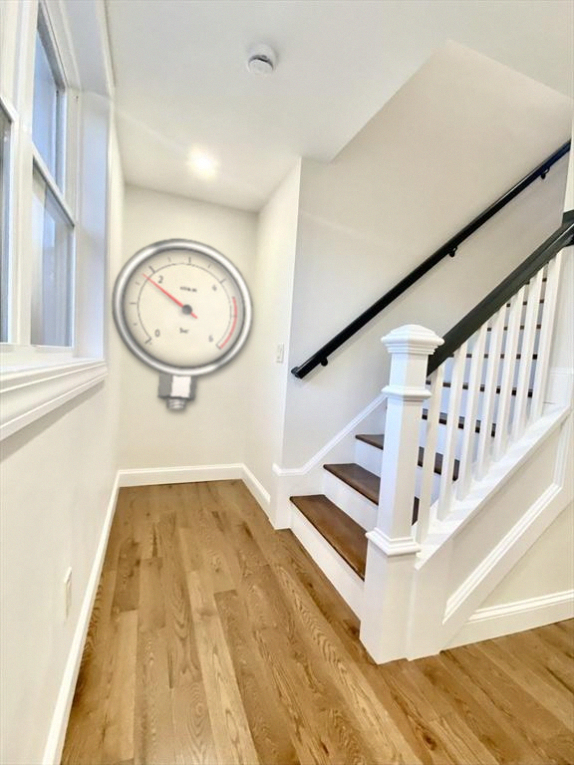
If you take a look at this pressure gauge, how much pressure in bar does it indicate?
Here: 1.75 bar
